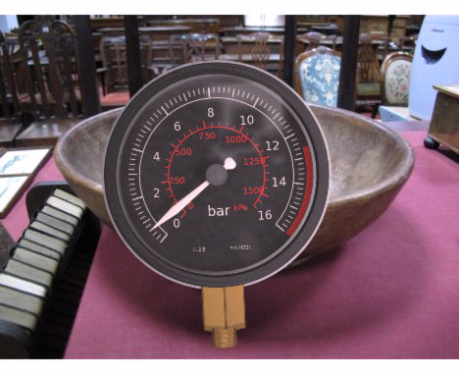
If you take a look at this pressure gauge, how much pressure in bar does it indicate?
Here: 0.6 bar
